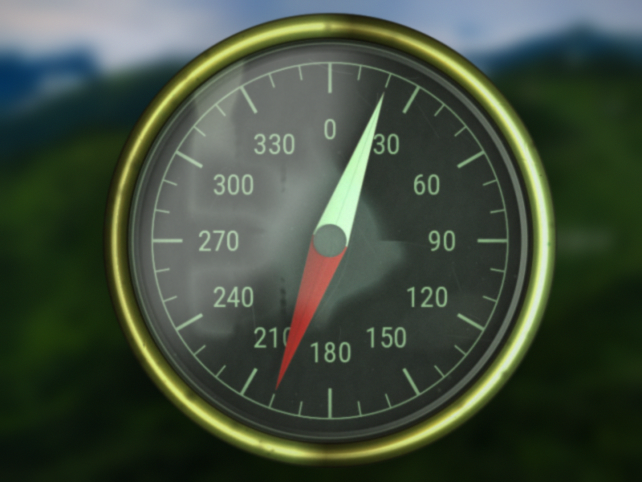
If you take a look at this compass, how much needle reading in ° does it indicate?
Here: 200 °
